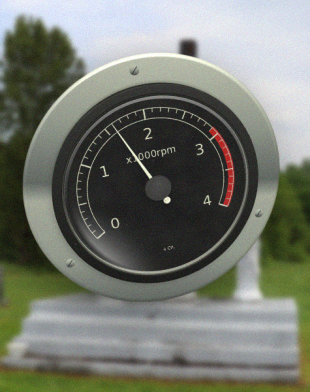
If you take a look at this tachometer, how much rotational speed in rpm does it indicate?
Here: 1600 rpm
